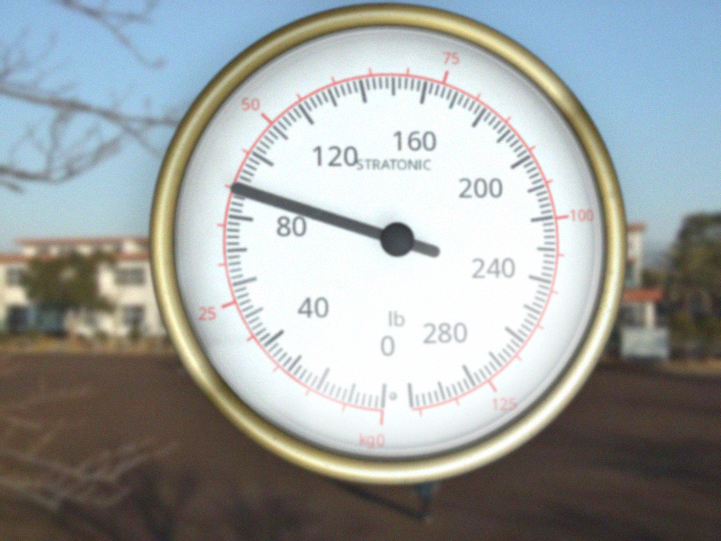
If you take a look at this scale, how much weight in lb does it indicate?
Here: 88 lb
